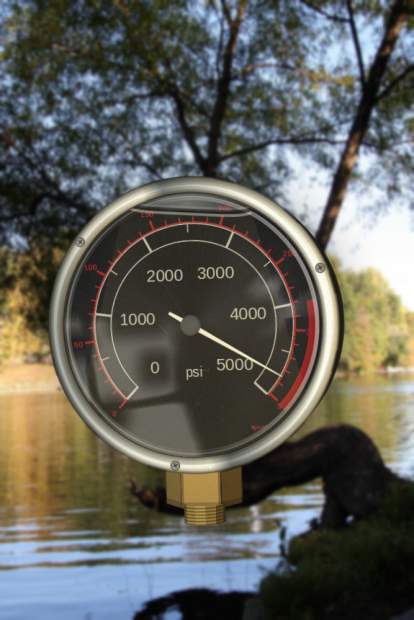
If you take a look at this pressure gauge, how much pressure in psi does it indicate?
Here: 4750 psi
